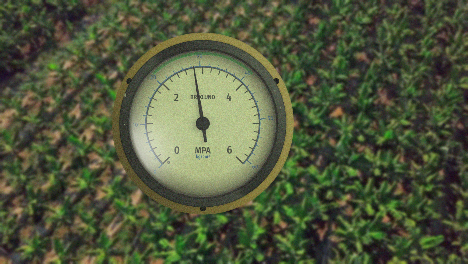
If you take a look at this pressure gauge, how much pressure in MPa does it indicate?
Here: 2.8 MPa
